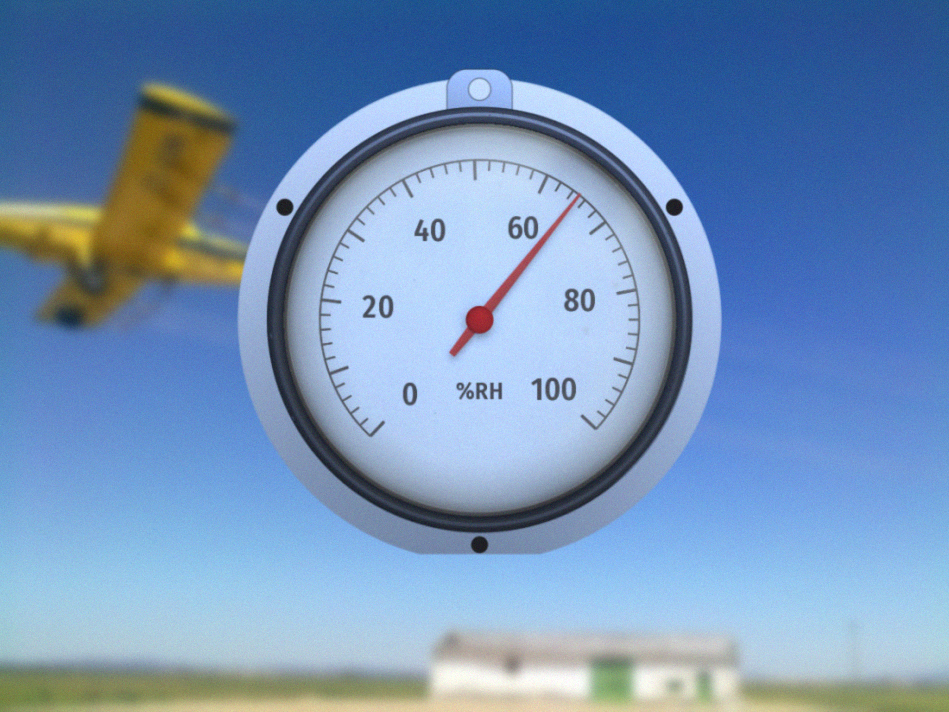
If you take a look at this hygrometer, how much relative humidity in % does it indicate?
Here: 65 %
